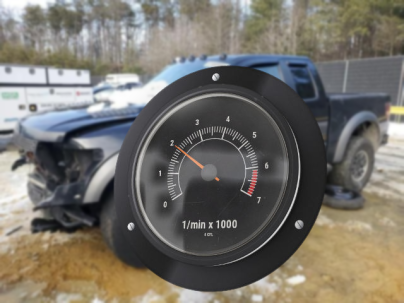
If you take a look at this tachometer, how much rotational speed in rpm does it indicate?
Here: 2000 rpm
